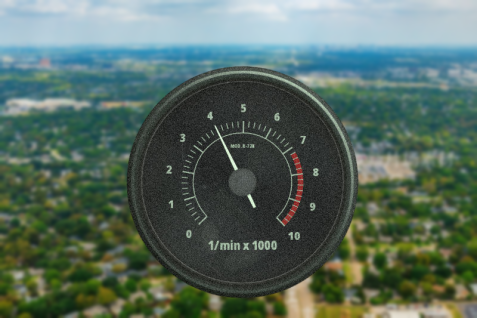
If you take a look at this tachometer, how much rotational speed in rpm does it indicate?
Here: 4000 rpm
